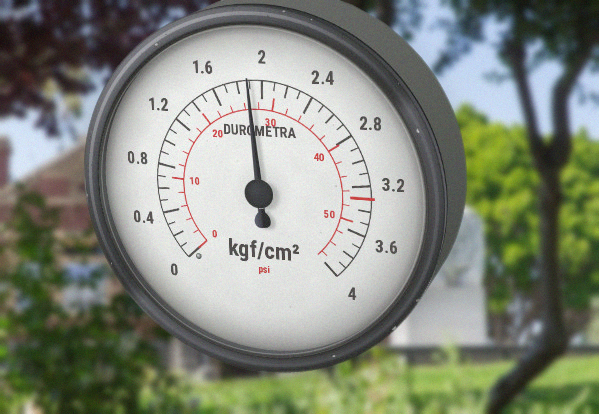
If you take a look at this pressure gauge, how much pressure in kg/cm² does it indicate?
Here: 1.9 kg/cm²
